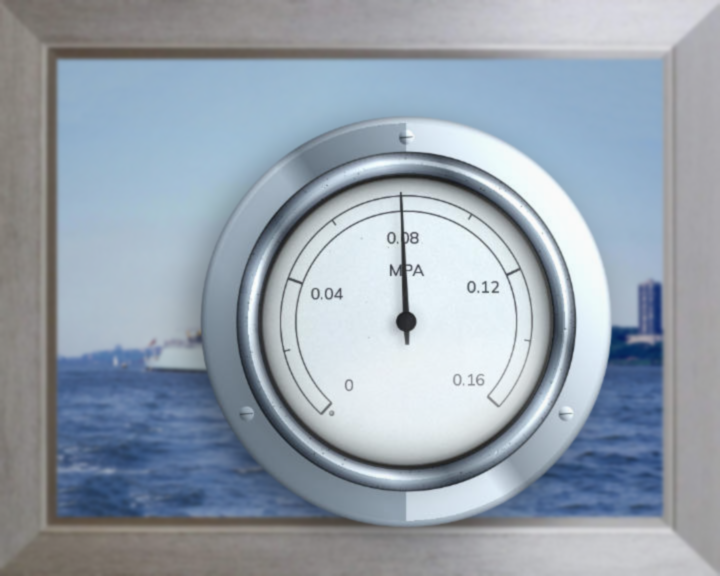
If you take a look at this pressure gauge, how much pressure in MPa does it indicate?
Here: 0.08 MPa
